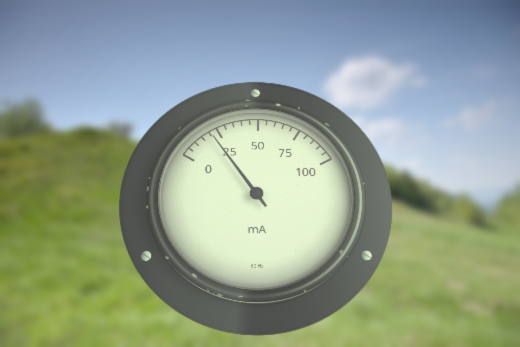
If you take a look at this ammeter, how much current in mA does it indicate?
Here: 20 mA
